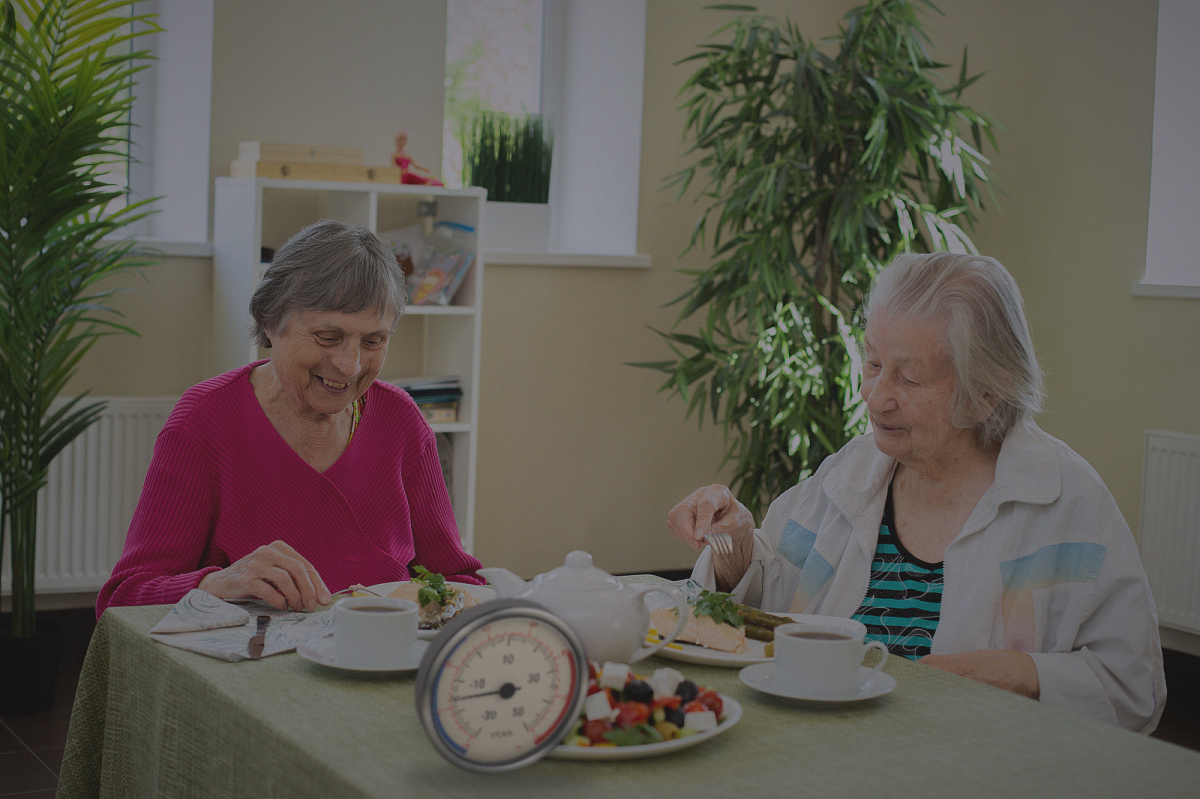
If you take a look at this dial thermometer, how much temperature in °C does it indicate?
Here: -15 °C
